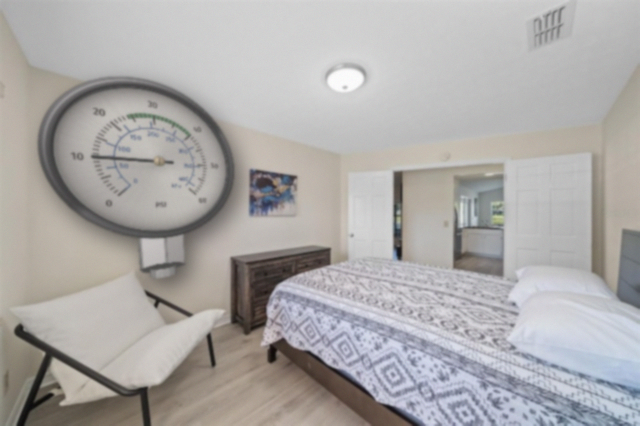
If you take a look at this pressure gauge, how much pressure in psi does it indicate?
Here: 10 psi
